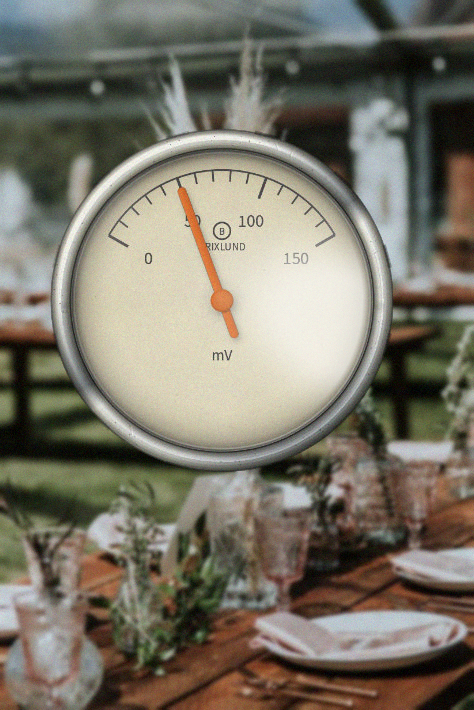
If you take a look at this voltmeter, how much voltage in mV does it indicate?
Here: 50 mV
